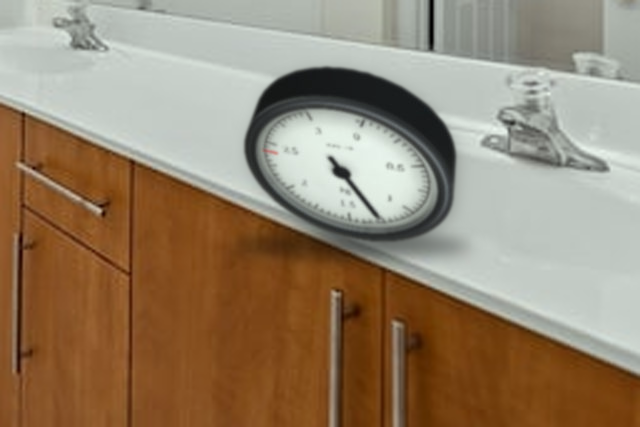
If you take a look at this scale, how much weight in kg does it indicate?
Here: 1.25 kg
